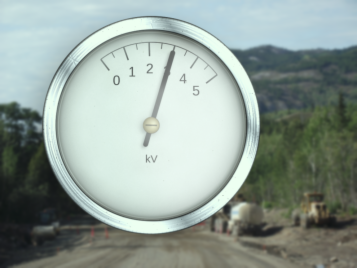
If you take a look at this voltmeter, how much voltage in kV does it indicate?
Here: 3 kV
